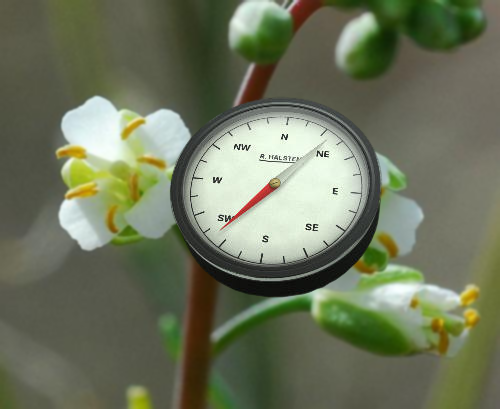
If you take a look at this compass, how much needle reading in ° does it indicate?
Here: 217.5 °
